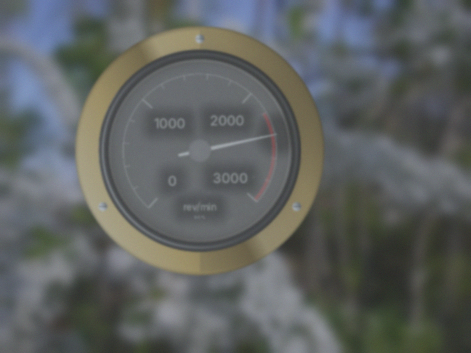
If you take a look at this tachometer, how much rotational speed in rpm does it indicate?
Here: 2400 rpm
